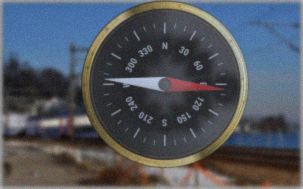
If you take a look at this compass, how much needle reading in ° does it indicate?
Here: 95 °
